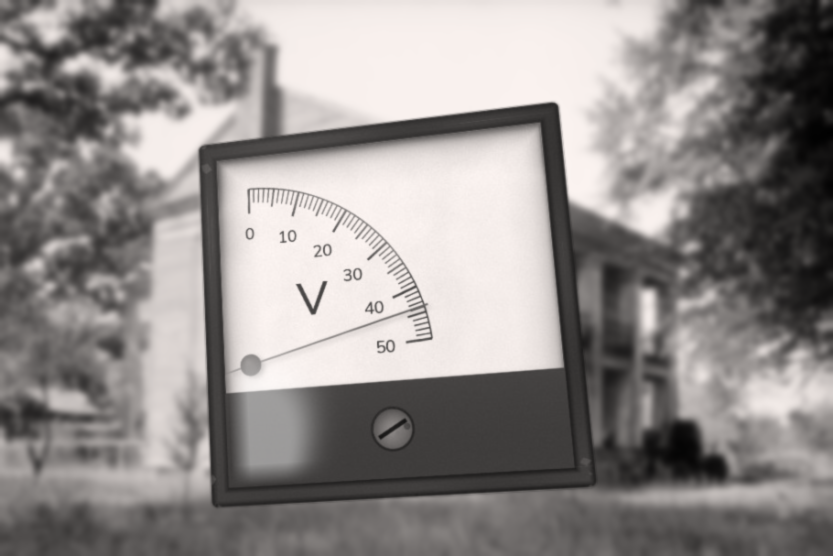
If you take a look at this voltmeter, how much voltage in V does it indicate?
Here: 44 V
